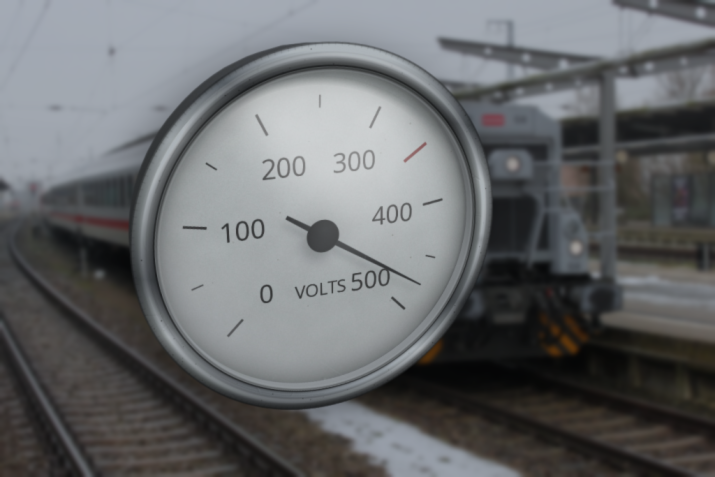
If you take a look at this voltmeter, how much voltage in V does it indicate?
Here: 475 V
